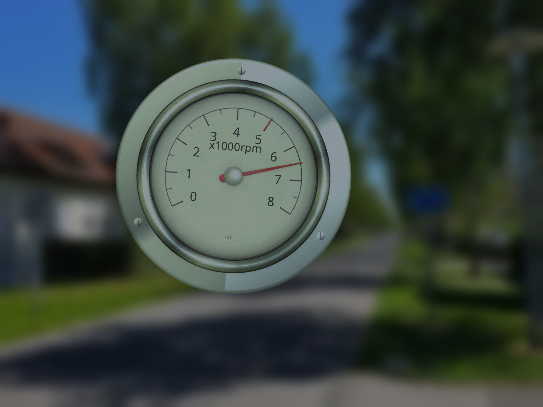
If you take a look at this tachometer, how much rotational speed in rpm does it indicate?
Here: 6500 rpm
